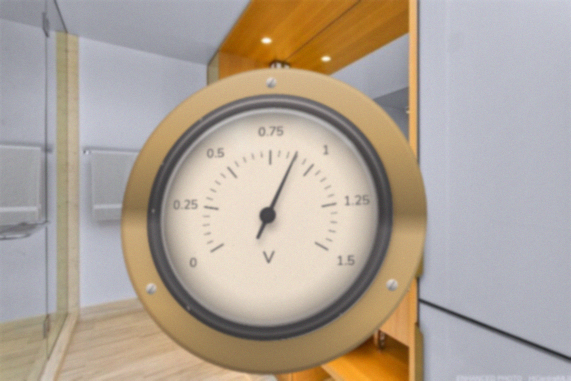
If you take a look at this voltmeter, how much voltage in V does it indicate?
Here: 0.9 V
